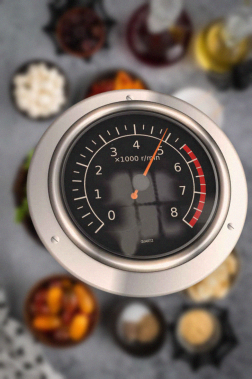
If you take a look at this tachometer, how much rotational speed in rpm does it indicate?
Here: 4875 rpm
